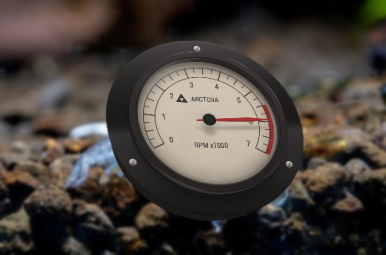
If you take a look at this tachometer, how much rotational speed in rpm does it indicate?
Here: 6000 rpm
